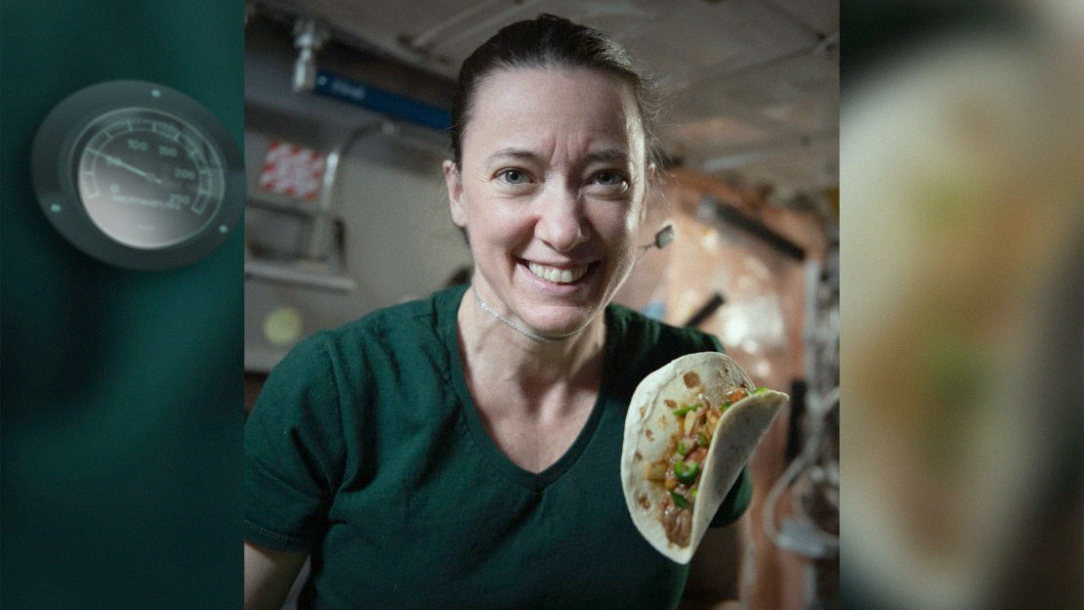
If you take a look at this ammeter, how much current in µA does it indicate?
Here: 50 µA
